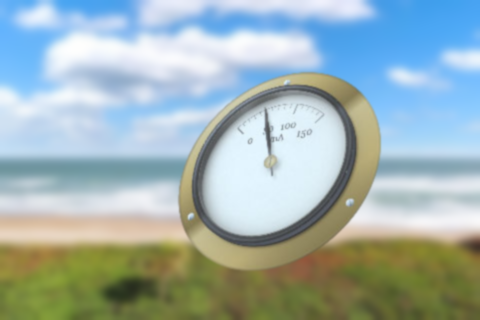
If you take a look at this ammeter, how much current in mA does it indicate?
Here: 50 mA
